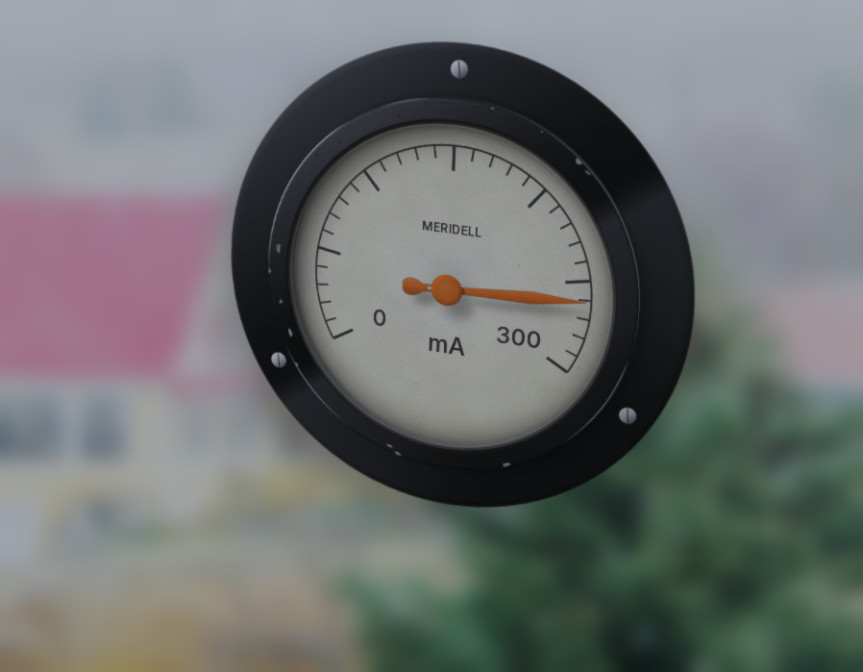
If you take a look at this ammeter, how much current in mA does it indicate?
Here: 260 mA
